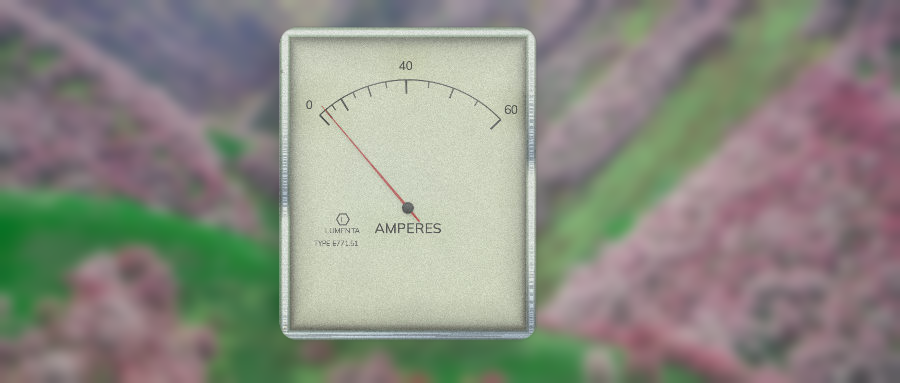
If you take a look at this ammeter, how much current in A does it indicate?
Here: 10 A
